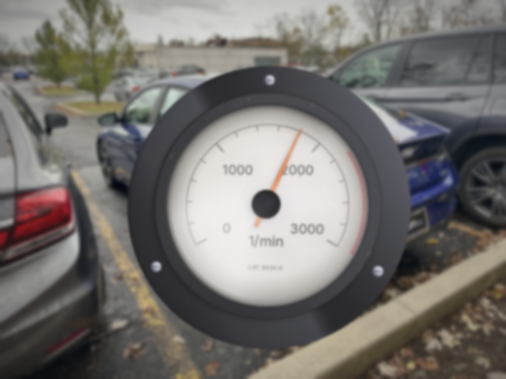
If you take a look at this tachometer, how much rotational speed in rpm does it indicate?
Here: 1800 rpm
